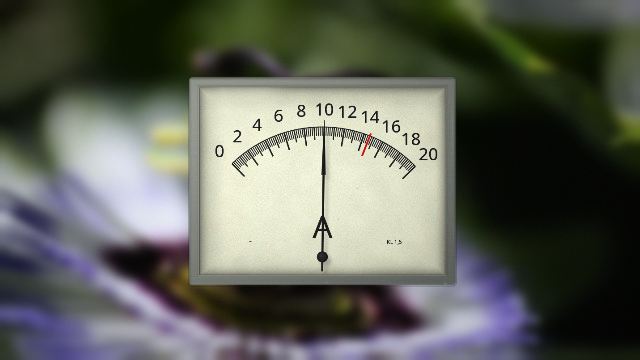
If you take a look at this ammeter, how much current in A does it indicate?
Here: 10 A
